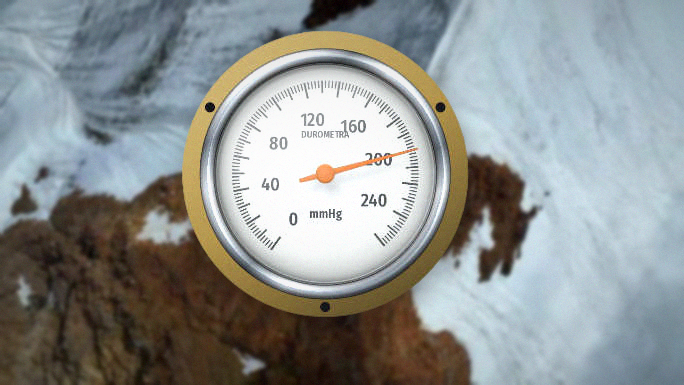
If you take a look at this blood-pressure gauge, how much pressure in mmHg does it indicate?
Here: 200 mmHg
